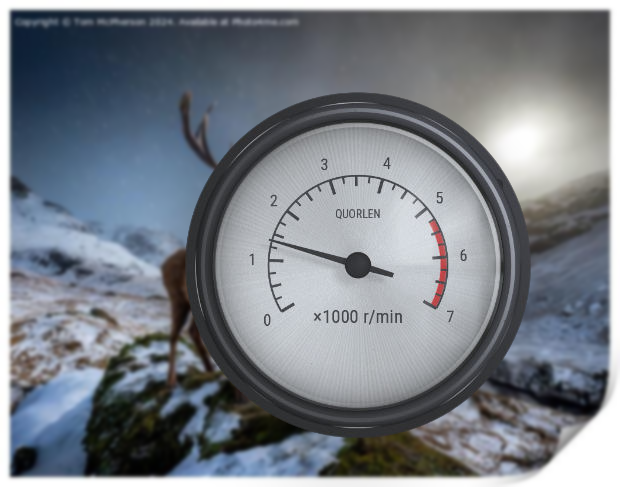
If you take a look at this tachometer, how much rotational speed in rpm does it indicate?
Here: 1375 rpm
